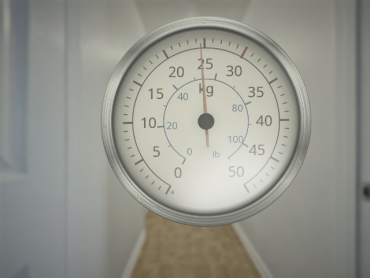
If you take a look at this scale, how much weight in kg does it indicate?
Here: 24.5 kg
